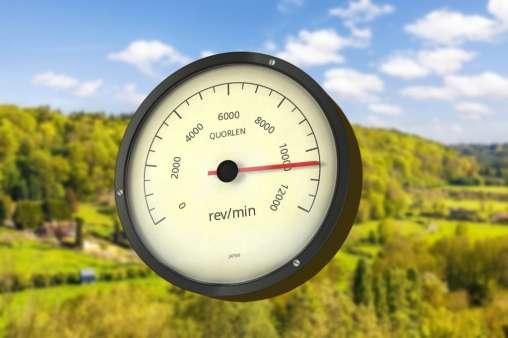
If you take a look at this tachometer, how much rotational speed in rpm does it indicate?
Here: 10500 rpm
